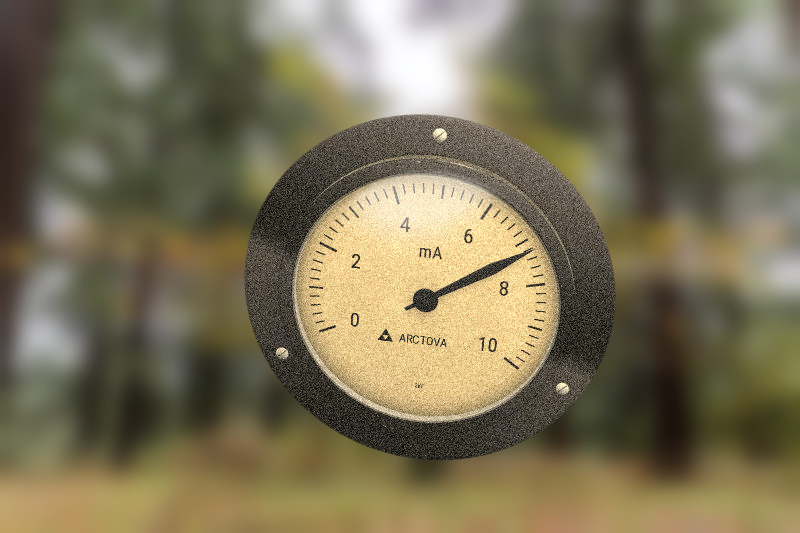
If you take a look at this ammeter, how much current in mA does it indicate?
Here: 7.2 mA
